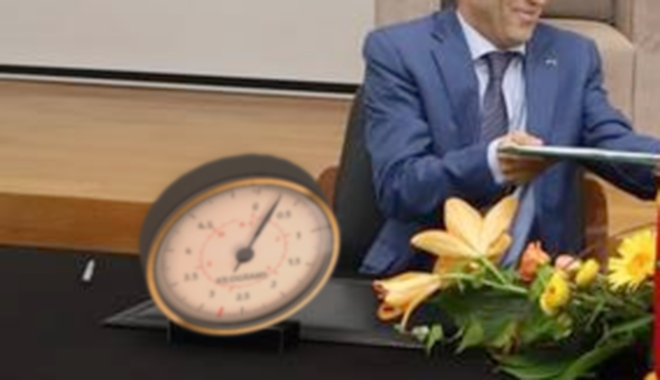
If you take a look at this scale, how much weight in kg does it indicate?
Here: 0.25 kg
